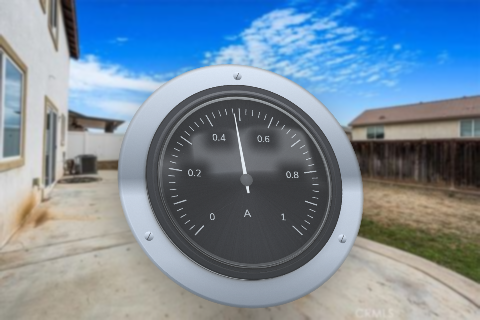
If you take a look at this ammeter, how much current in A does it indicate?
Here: 0.48 A
